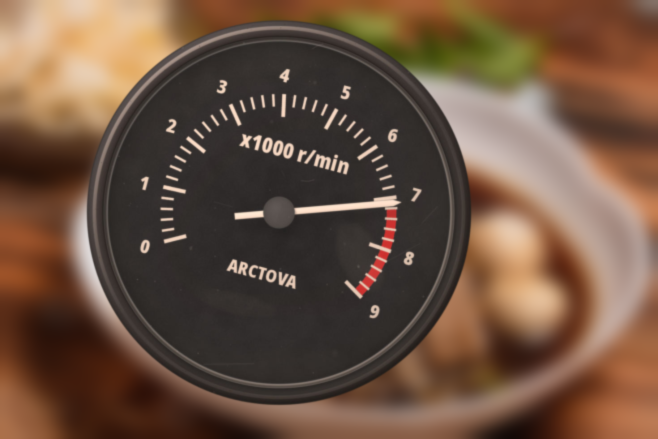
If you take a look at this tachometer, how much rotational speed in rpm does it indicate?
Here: 7100 rpm
